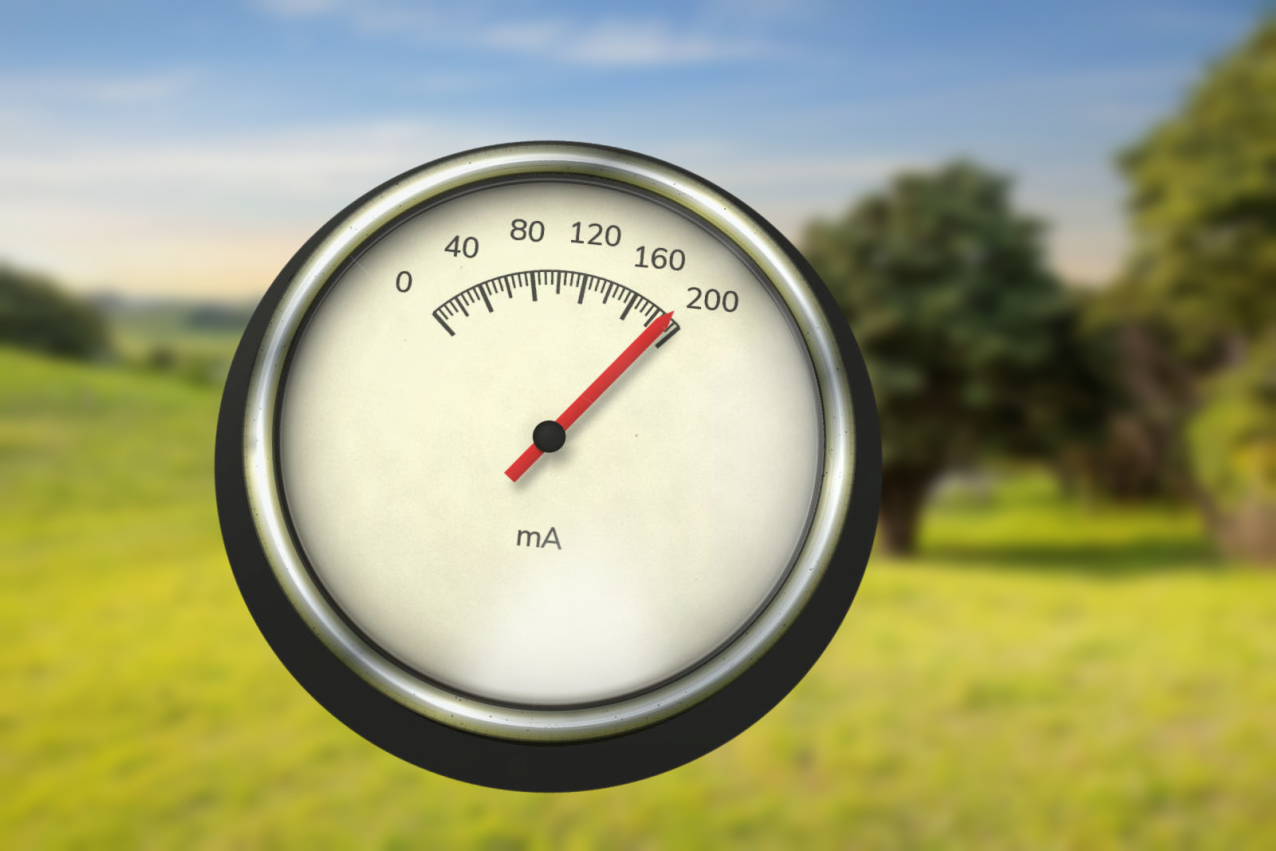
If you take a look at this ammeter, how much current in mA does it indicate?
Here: 190 mA
